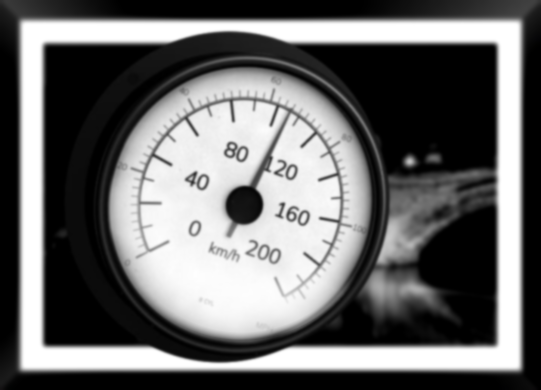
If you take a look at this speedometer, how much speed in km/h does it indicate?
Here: 105 km/h
